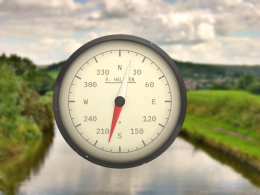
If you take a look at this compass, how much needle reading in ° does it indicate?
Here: 195 °
